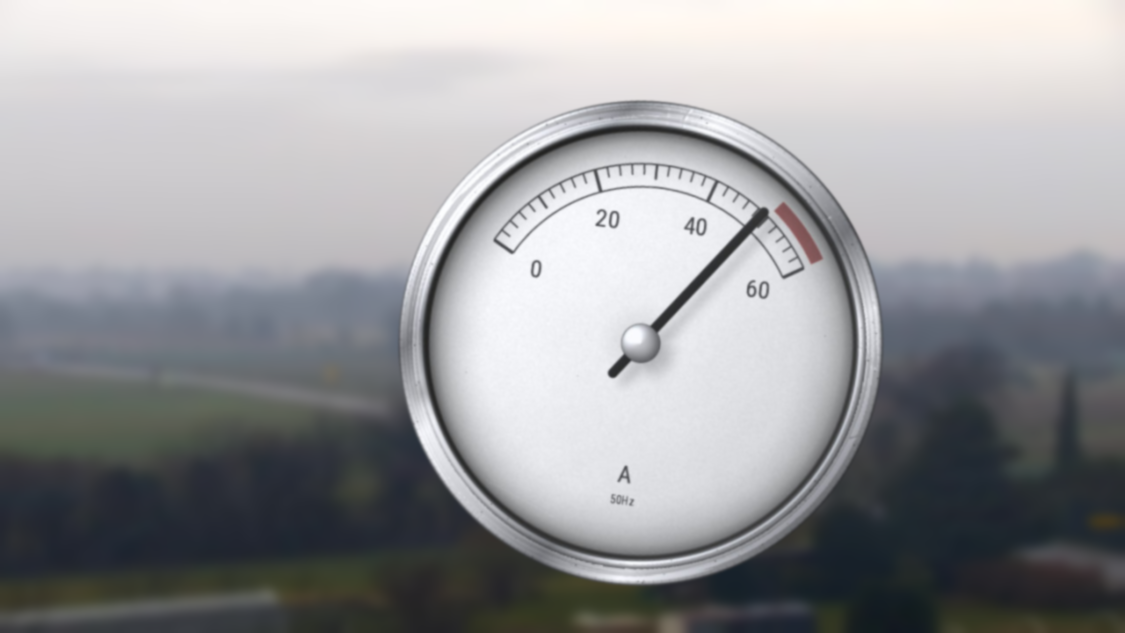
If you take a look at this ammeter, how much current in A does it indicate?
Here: 49 A
